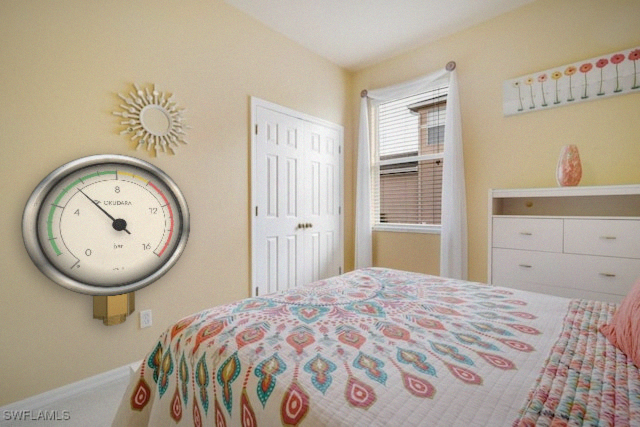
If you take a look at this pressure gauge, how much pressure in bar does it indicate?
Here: 5.5 bar
